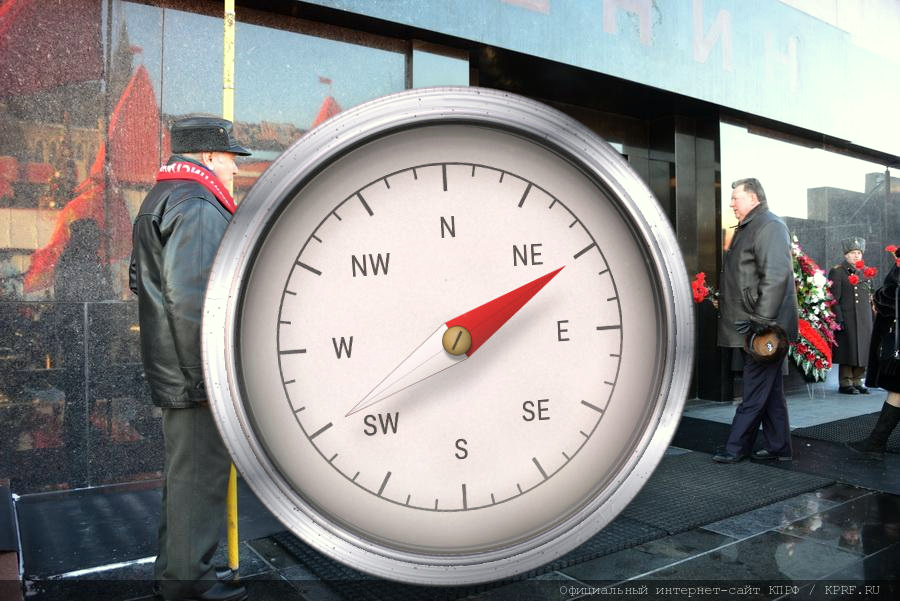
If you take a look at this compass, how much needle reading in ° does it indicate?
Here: 60 °
